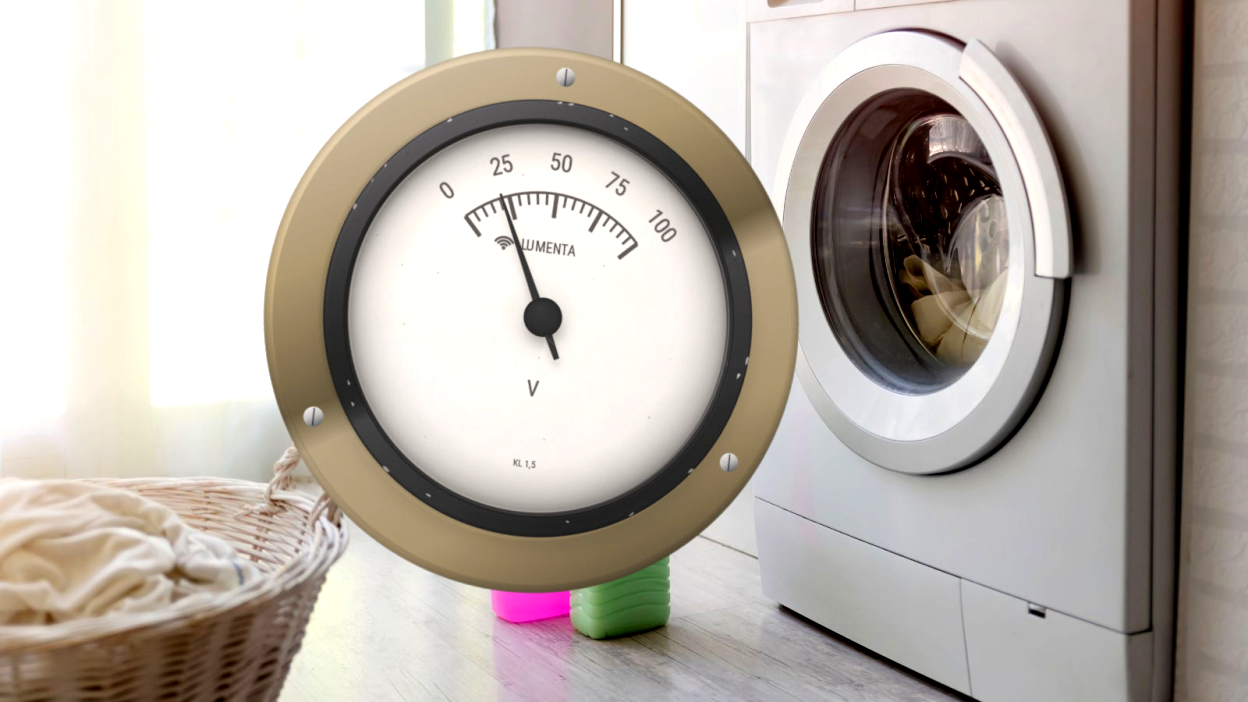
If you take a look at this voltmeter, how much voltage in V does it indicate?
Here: 20 V
